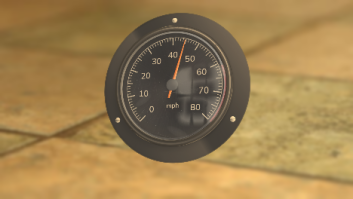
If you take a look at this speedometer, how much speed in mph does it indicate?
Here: 45 mph
